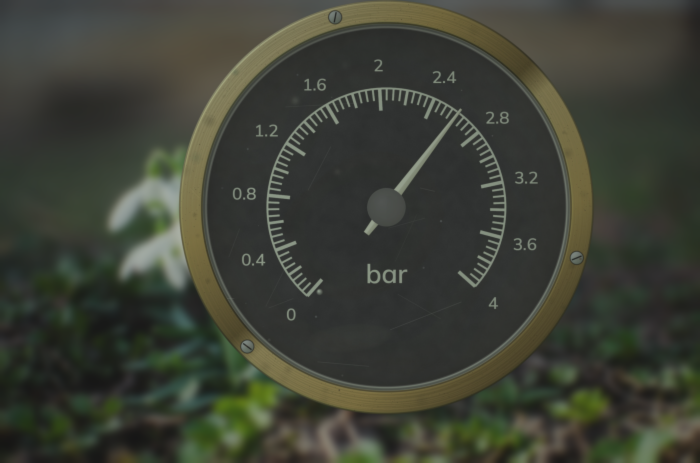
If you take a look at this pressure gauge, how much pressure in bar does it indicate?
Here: 2.6 bar
